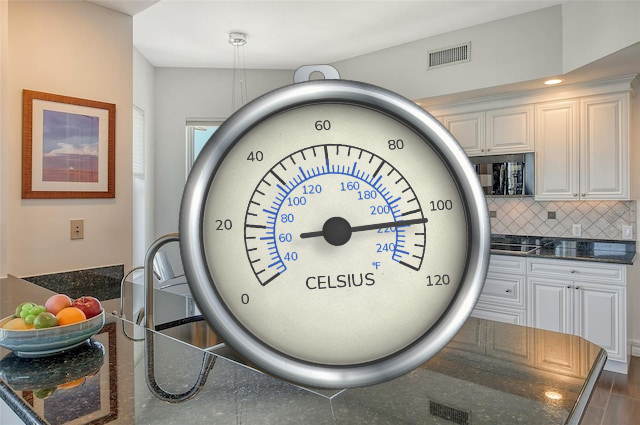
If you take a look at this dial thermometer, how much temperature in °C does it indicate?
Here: 104 °C
